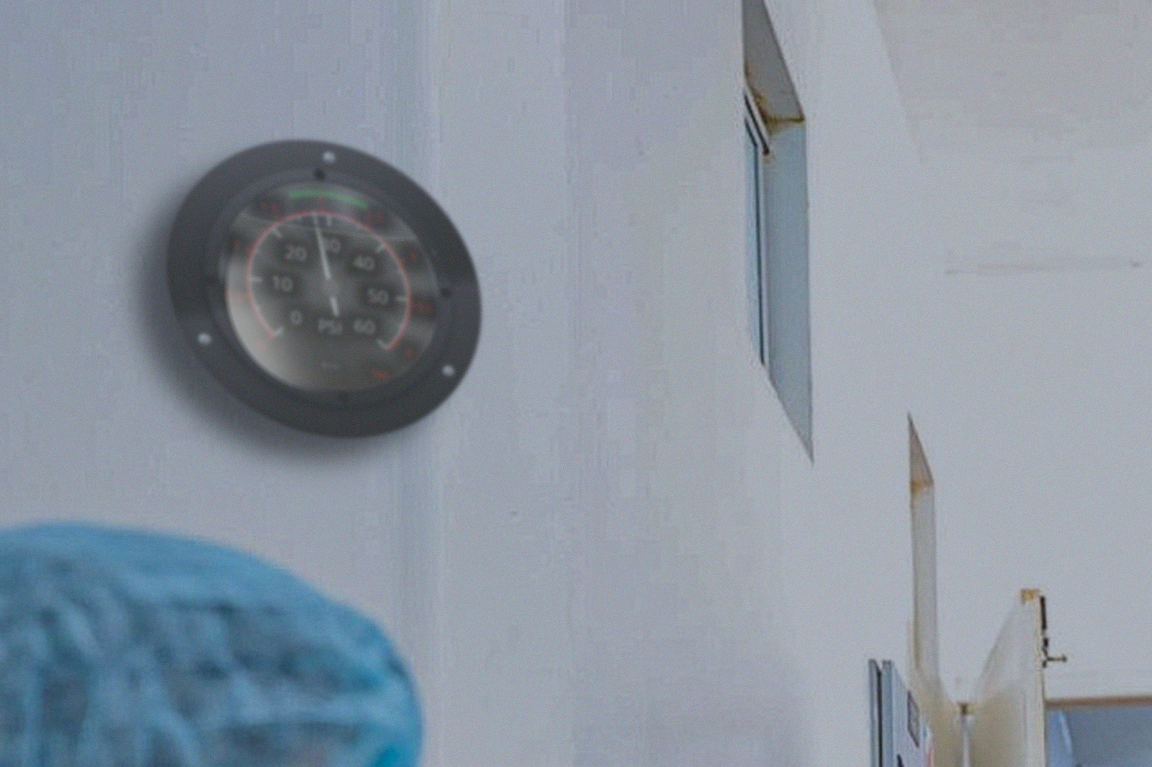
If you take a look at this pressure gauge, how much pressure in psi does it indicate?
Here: 27.5 psi
